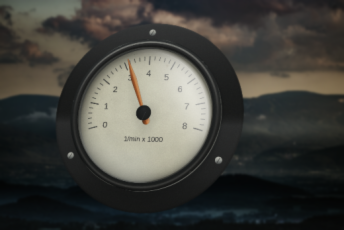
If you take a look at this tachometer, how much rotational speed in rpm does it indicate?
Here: 3200 rpm
